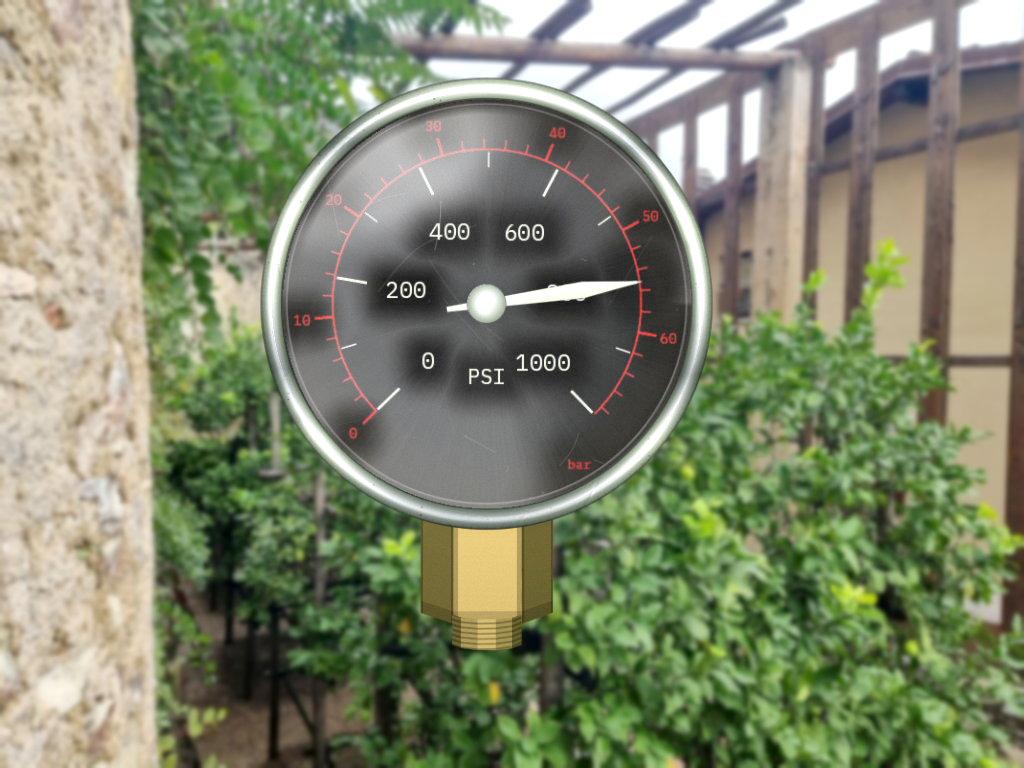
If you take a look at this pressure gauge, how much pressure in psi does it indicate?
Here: 800 psi
